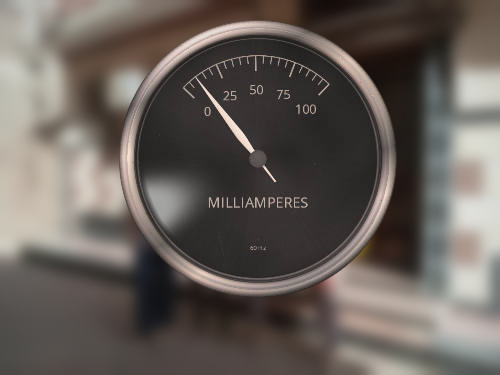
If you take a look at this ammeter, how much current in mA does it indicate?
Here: 10 mA
